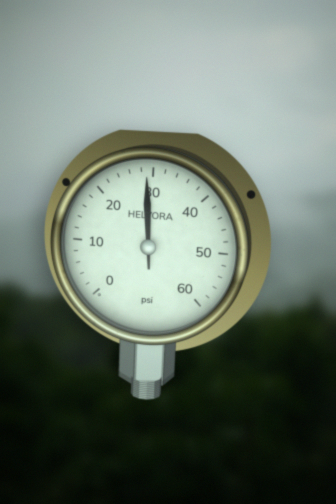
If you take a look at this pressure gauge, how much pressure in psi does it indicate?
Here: 29 psi
